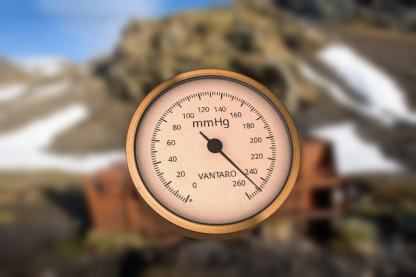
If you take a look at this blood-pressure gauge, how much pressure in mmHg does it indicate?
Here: 250 mmHg
